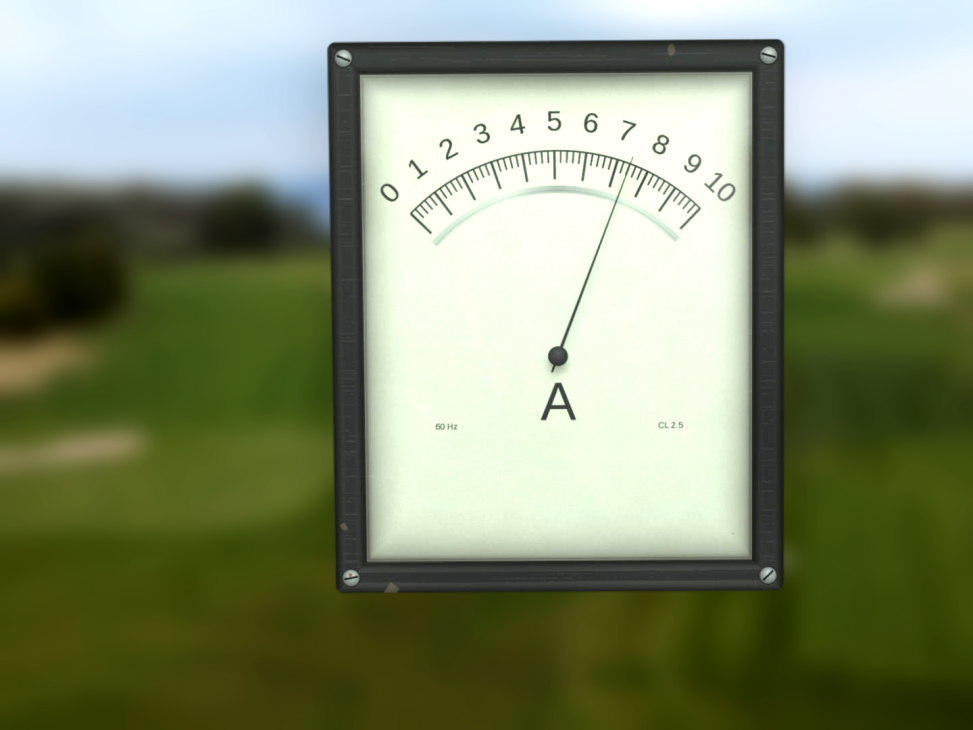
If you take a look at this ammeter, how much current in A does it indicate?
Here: 7.4 A
